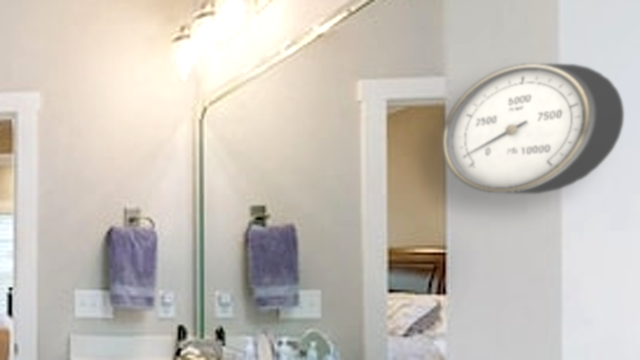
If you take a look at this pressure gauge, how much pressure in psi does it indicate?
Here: 500 psi
